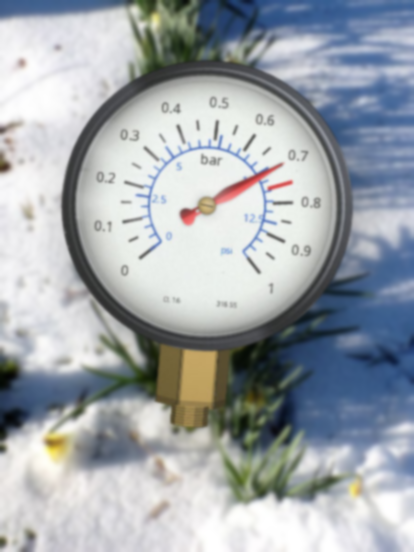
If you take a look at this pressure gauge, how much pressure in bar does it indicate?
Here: 0.7 bar
